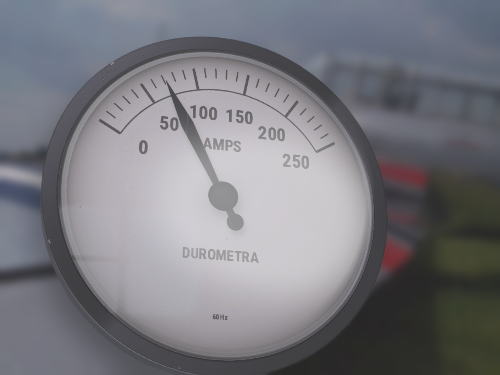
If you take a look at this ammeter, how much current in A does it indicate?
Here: 70 A
